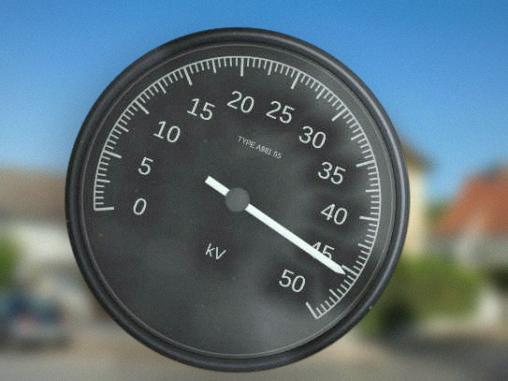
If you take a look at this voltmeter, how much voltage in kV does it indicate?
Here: 45.5 kV
